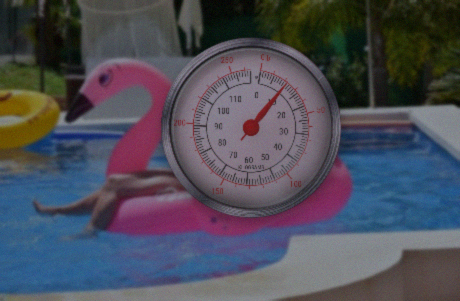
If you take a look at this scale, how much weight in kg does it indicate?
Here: 10 kg
